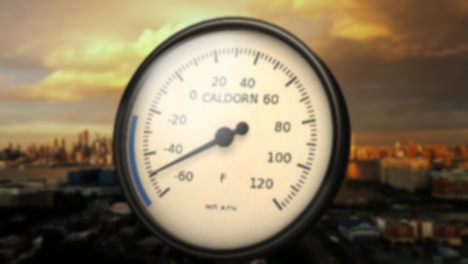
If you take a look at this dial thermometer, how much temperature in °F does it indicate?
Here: -50 °F
